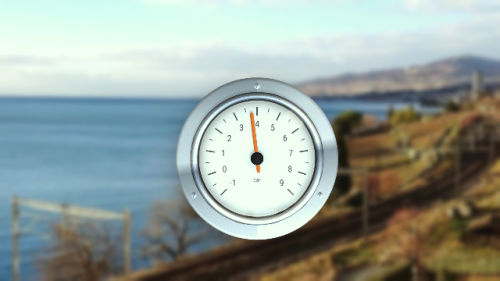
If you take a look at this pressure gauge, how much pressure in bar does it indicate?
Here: 3.75 bar
